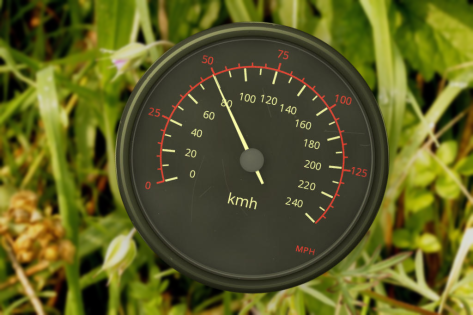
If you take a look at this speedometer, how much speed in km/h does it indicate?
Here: 80 km/h
